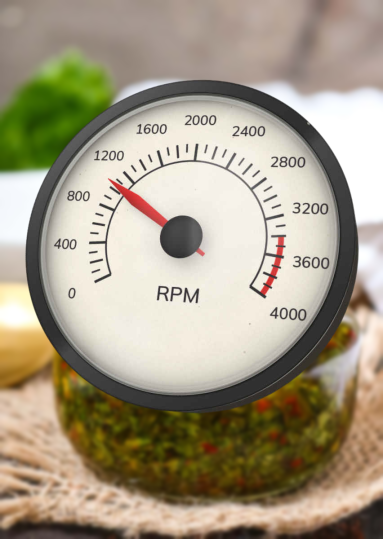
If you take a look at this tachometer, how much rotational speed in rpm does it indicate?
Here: 1050 rpm
